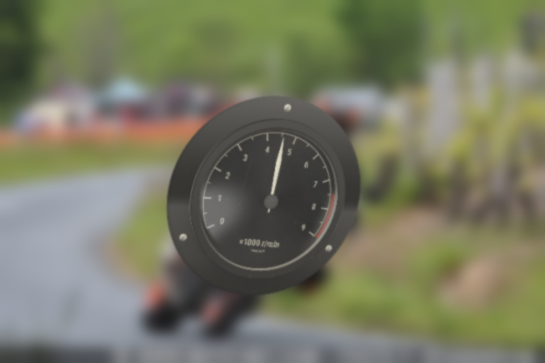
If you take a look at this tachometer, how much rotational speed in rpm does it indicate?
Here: 4500 rpm
